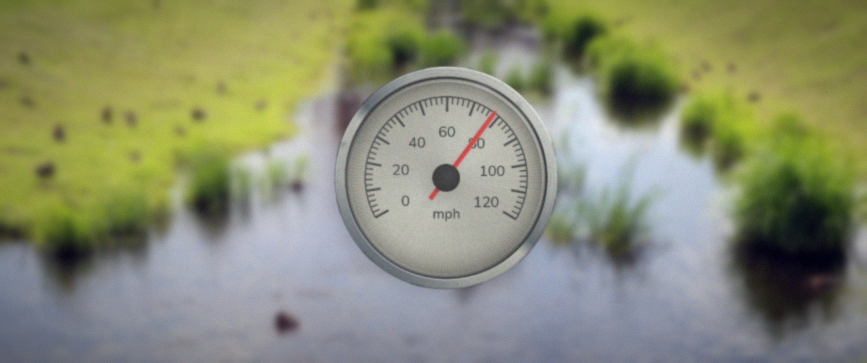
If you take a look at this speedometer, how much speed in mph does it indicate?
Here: 78 mph
